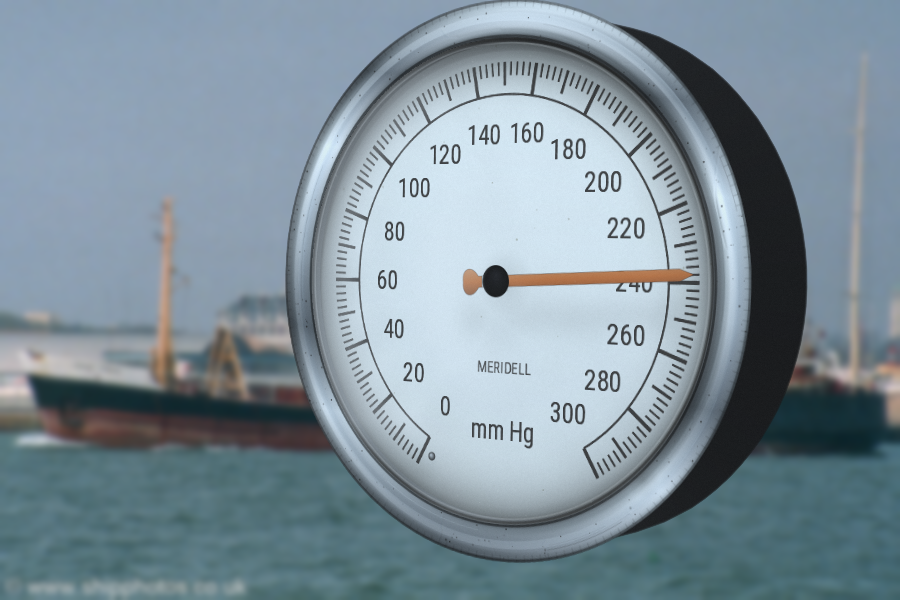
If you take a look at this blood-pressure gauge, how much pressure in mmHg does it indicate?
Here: 238 mmHg
